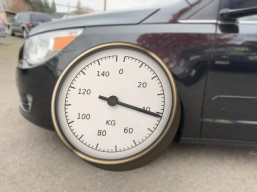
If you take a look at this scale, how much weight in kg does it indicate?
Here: 42 kg
